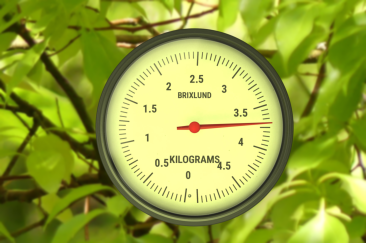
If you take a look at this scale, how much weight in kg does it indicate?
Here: 3.7 kg
